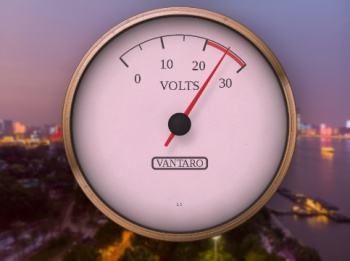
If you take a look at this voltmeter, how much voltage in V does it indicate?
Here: 25 V
